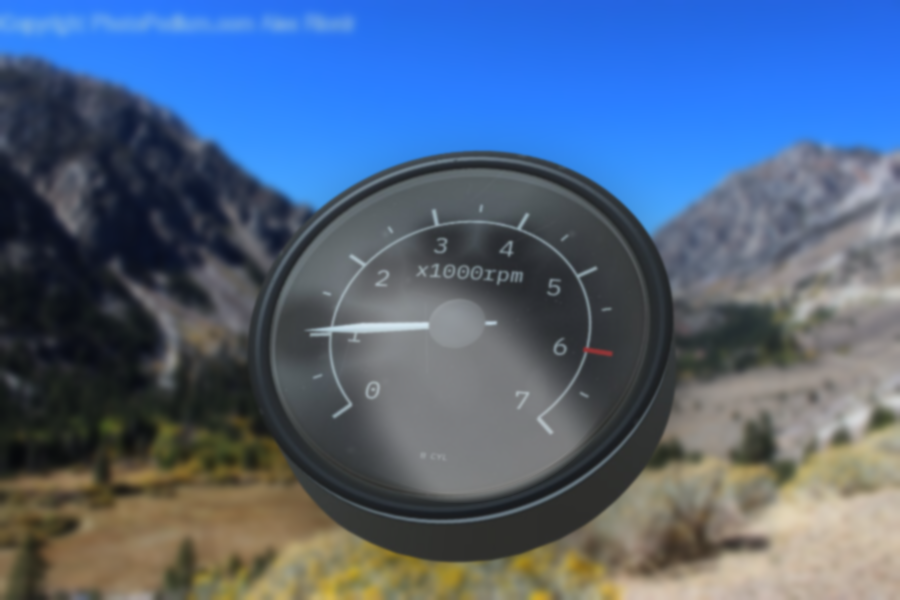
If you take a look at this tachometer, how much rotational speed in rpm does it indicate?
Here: 1000 rpm
